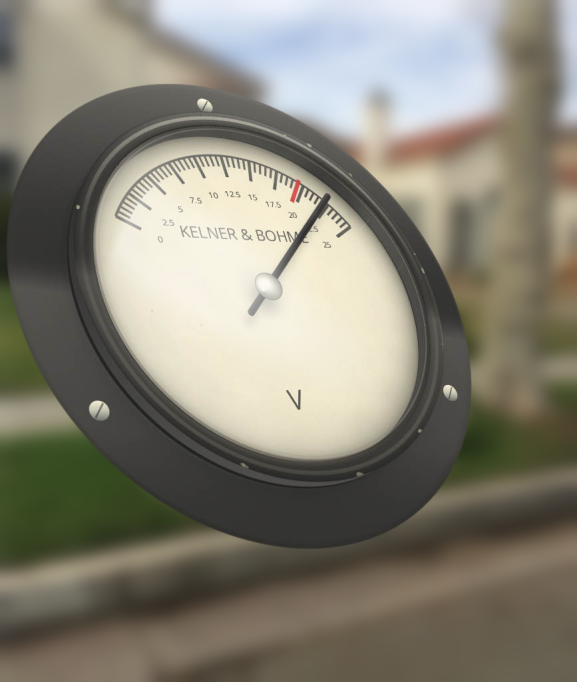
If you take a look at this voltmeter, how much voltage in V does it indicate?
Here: 22 V
